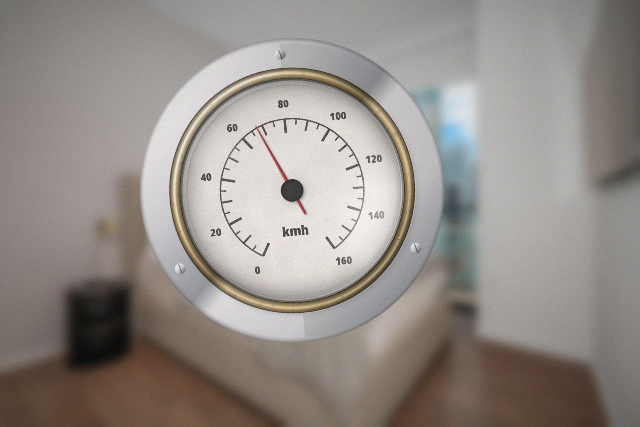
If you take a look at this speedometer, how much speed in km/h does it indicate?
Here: 67.5 km/h
